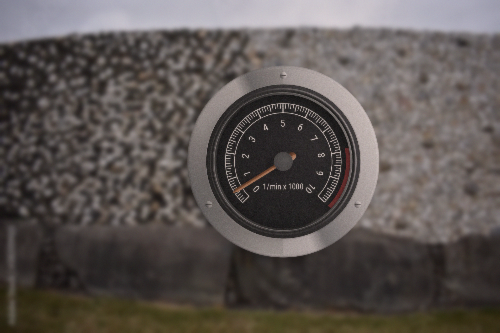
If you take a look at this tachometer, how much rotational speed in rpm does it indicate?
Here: 500 rpm
